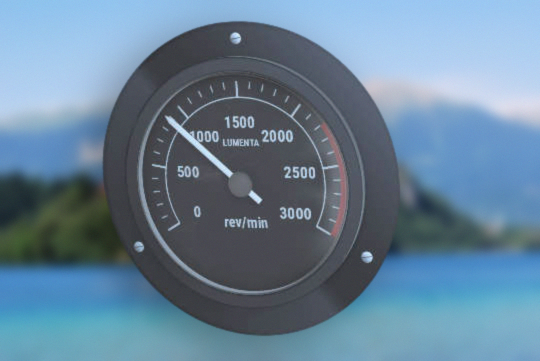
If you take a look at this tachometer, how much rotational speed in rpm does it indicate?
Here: 900 rpm
